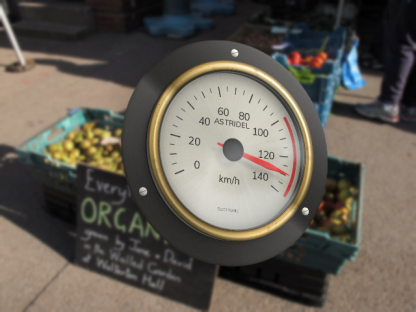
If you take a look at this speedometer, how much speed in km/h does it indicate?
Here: 130 km/h
